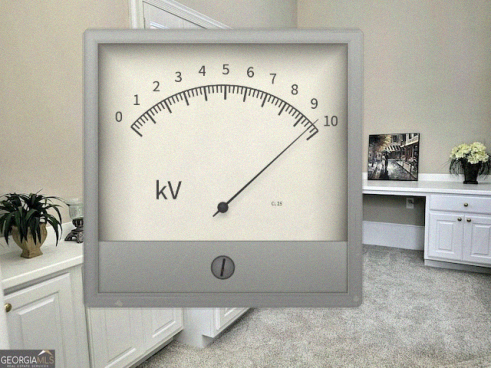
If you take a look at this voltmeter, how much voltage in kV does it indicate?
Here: 9.6 kV
